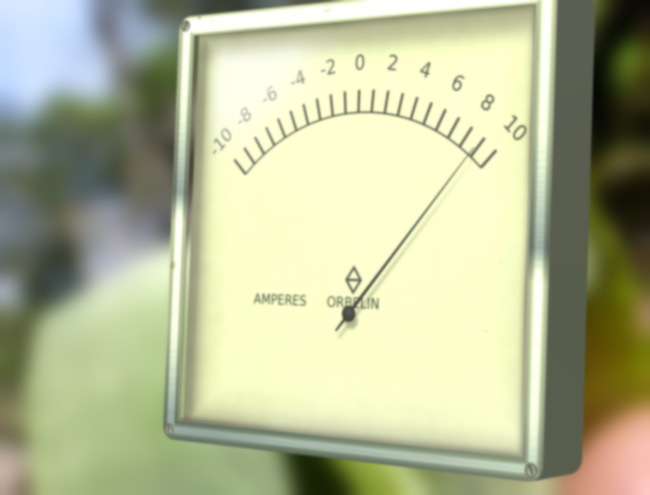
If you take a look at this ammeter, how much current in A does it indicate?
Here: 9 A
